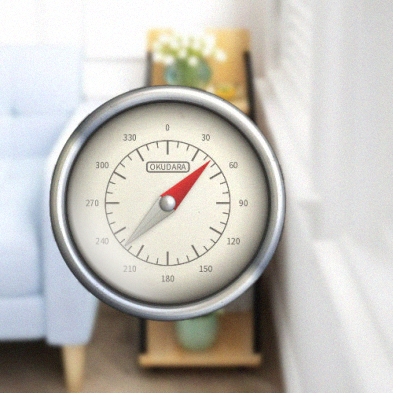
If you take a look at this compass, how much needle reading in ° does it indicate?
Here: 45 °
